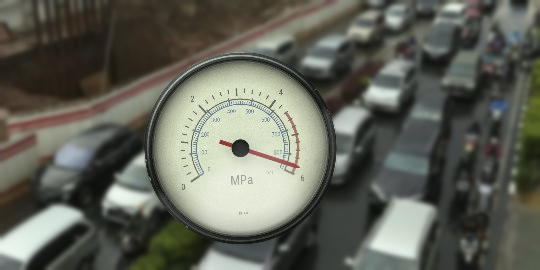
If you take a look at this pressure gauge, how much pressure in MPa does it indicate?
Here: 5.8 MPa
